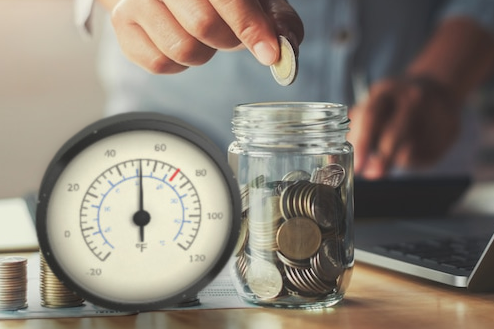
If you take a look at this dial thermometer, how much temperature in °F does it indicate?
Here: 52 °F
